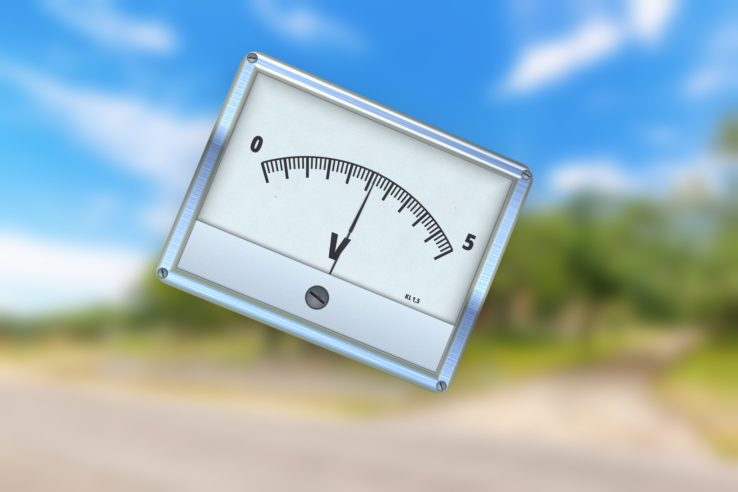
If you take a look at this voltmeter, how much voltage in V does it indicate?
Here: 2.6 V
